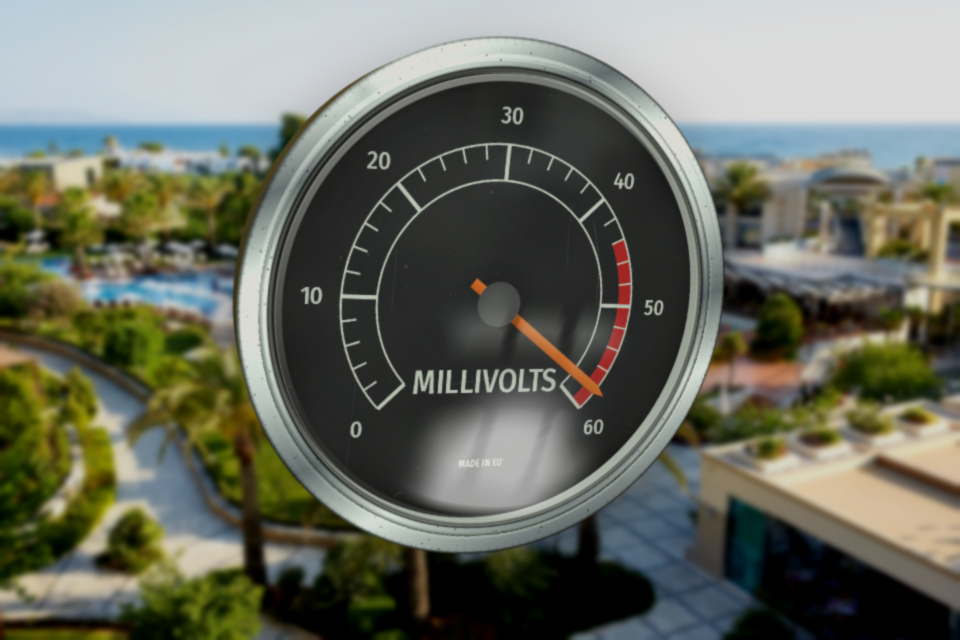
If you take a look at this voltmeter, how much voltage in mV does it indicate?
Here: 58 mV
